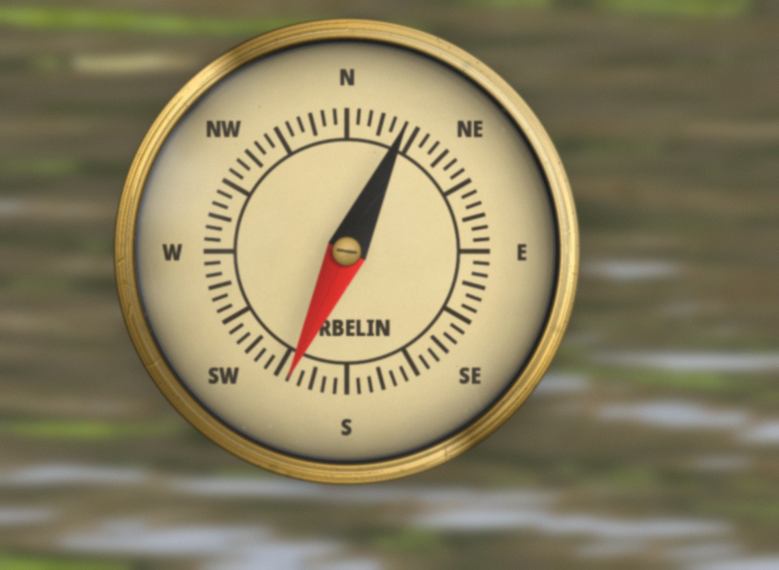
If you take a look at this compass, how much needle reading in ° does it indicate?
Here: 205 °
